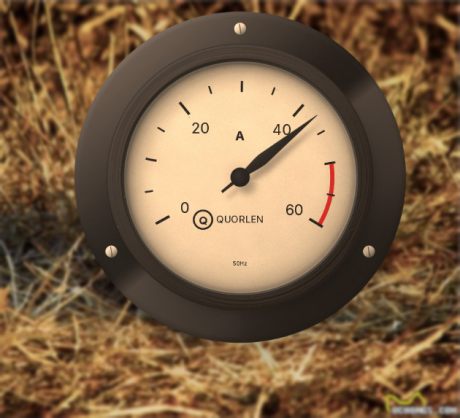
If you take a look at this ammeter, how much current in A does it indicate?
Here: 42.5 A
